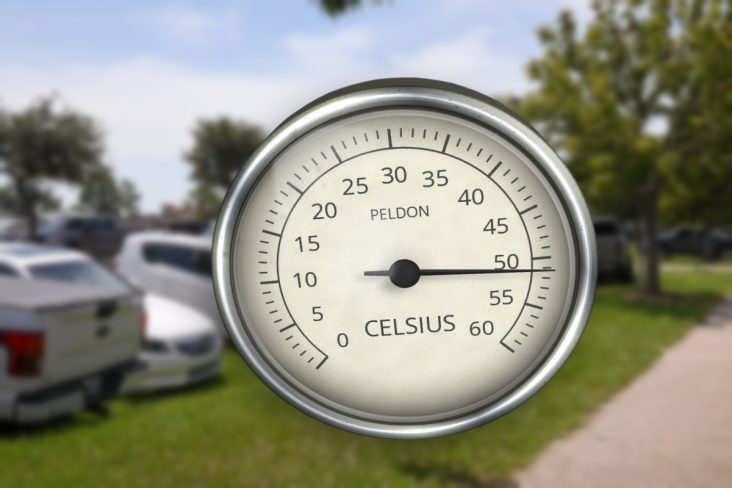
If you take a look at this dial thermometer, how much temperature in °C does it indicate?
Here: 51 °C
